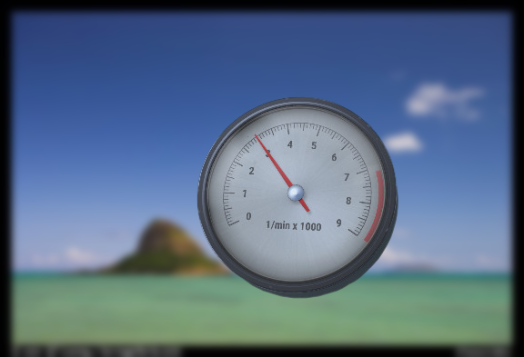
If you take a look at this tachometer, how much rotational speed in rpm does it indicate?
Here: 3000 rpm
